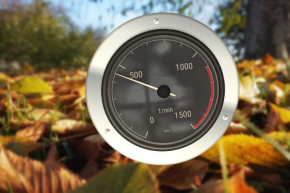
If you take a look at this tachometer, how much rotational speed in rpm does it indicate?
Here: 450 rpm
